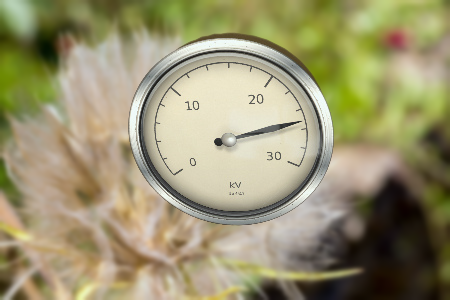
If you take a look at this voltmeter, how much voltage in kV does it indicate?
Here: 25 kV
